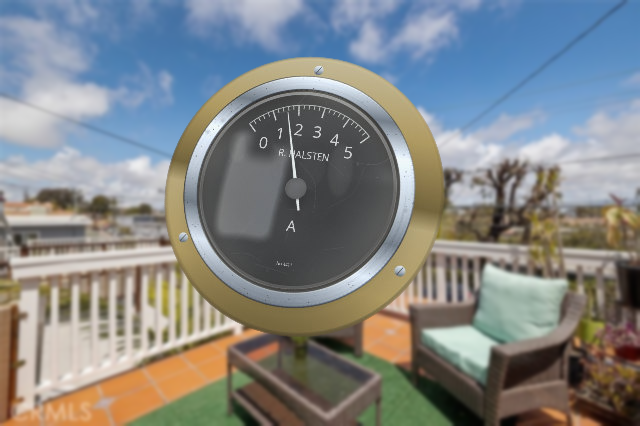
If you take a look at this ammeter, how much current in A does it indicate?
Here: 1.6 A
